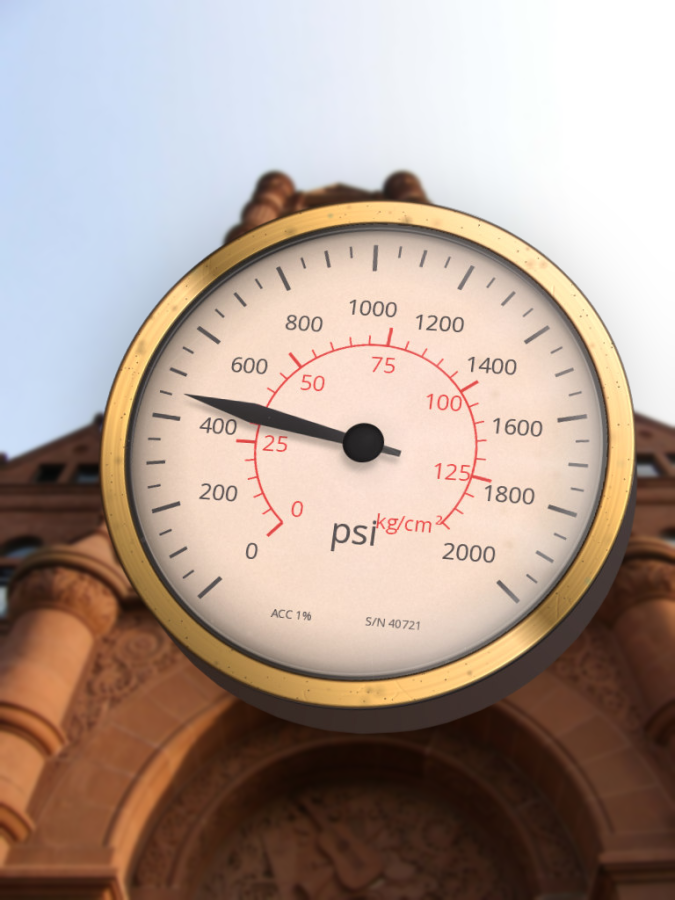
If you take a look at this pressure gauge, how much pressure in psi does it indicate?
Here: 450 psi
